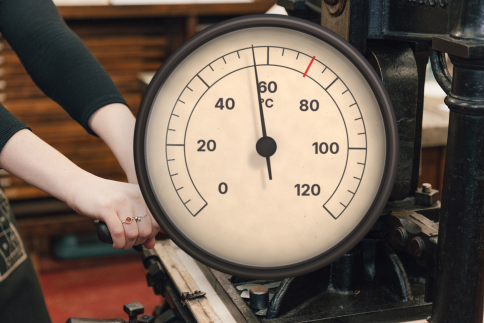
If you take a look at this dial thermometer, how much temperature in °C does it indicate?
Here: 56 °C
